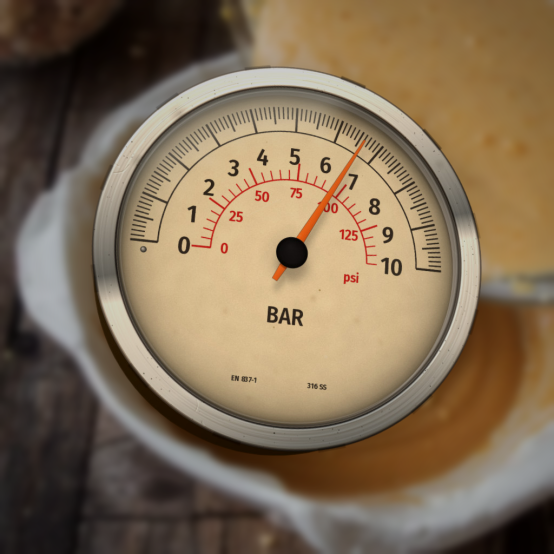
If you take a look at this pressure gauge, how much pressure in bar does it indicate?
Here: 6.6 bar
